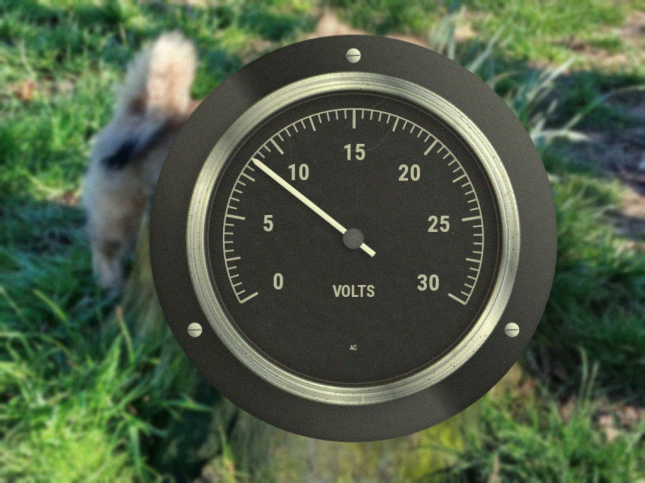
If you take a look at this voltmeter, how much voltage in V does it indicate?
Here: 8.5 V
